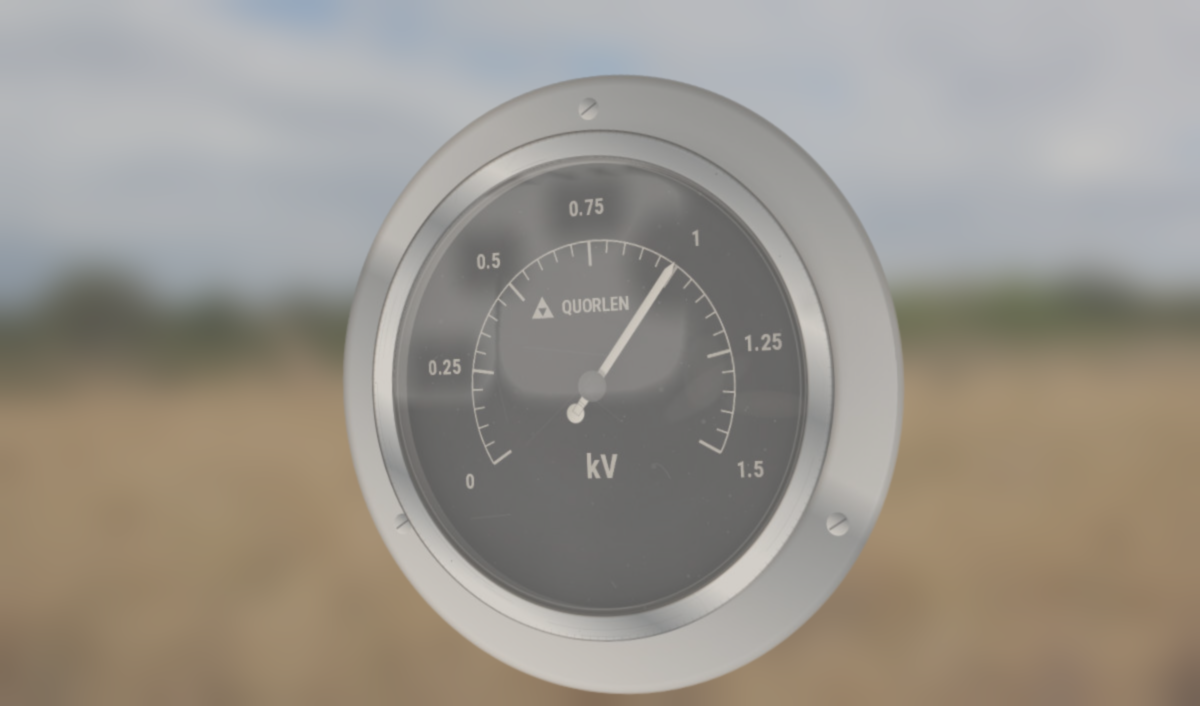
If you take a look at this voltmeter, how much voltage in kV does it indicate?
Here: 1 kV
